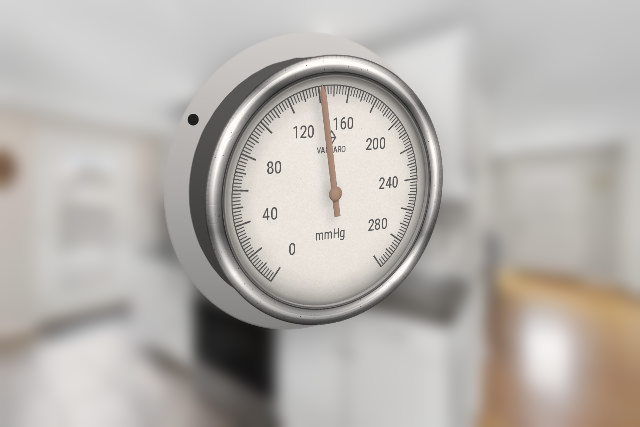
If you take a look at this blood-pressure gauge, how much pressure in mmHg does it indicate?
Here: 140 mmHg
